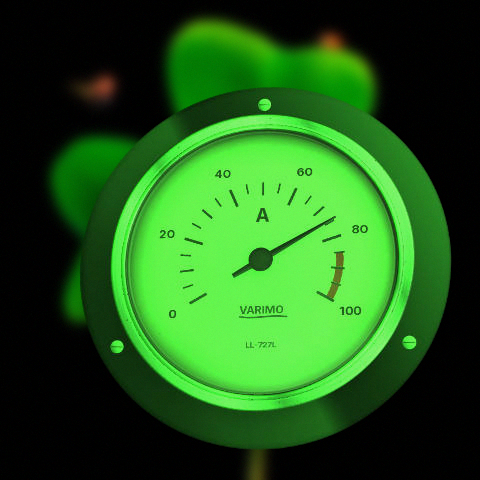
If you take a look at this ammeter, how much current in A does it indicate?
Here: 75 A
